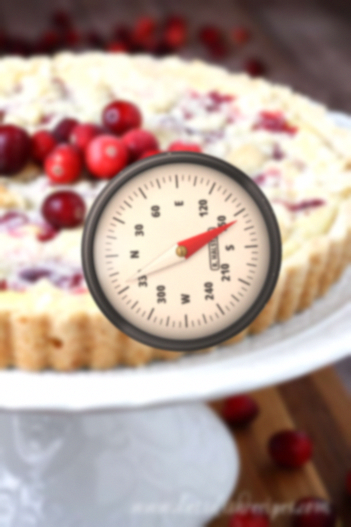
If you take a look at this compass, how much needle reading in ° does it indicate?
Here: 155 °
